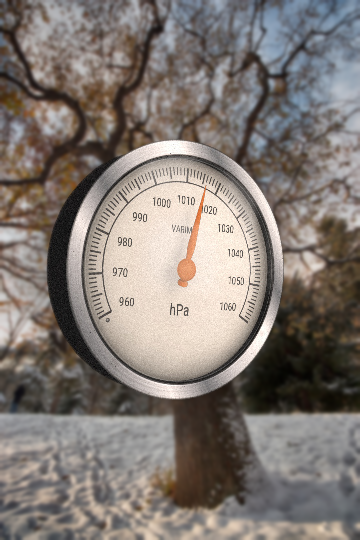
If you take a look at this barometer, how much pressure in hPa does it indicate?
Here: 1015 hPa
